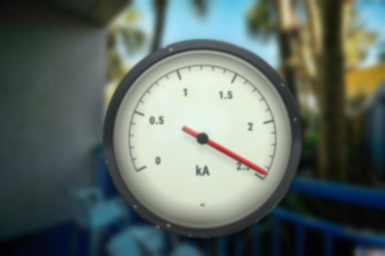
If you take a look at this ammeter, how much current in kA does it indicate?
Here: 2.45 kA
